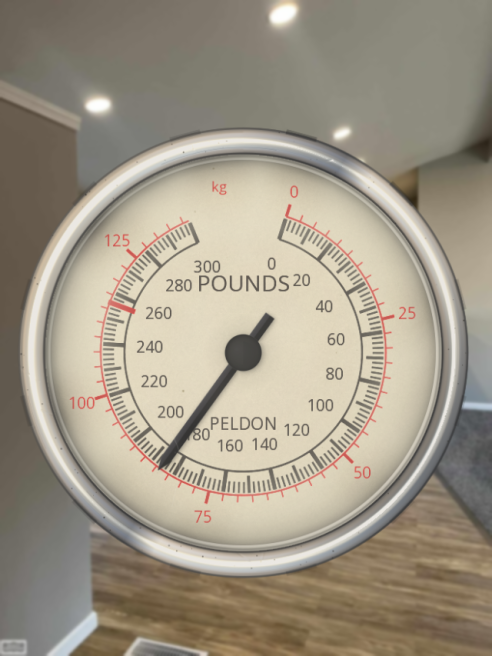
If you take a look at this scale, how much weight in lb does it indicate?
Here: 186 lb
